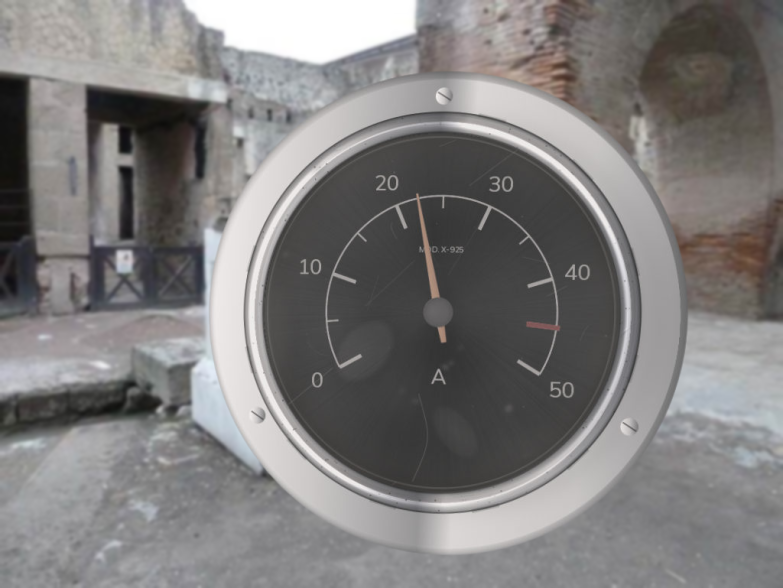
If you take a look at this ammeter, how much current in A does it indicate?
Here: 22.5 A
